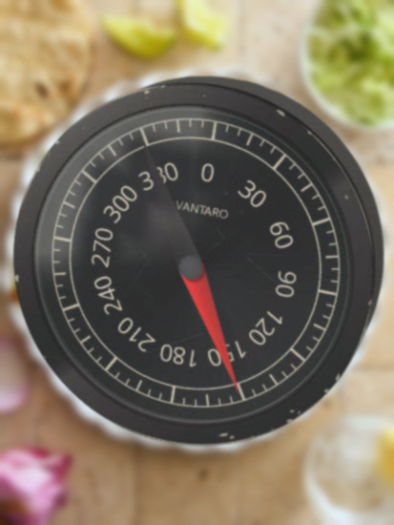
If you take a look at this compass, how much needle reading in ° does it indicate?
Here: 150 °
